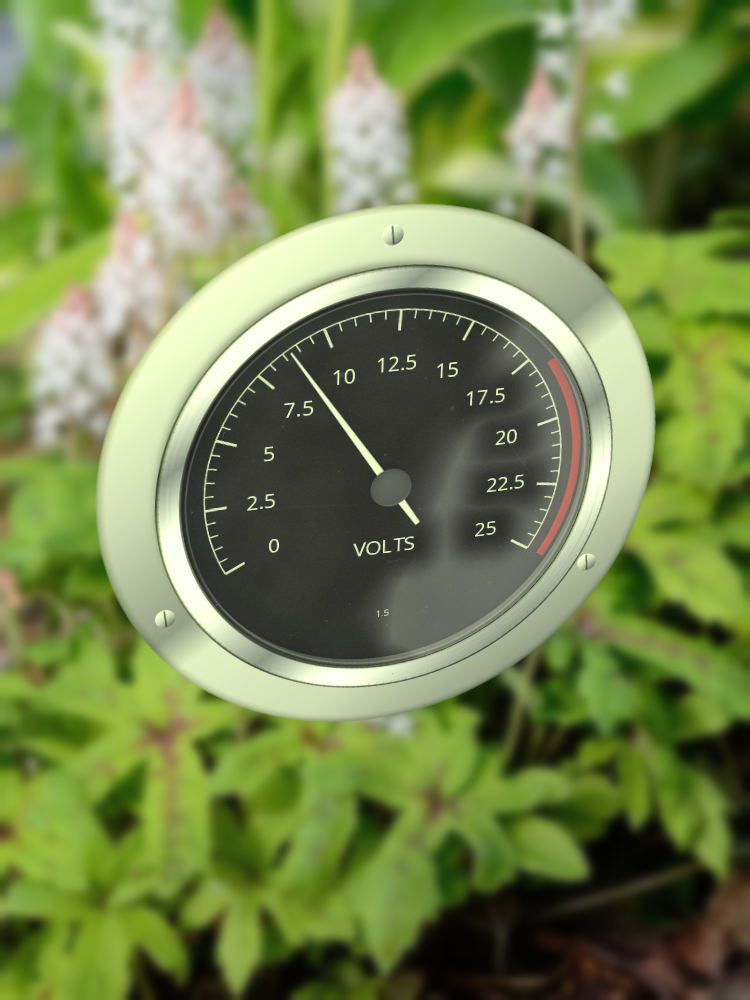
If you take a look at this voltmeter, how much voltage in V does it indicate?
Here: 8.75 V
